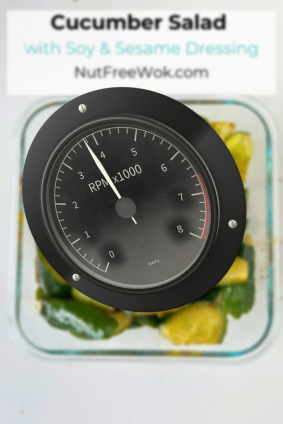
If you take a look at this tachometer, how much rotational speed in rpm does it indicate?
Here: 3800 rpm
